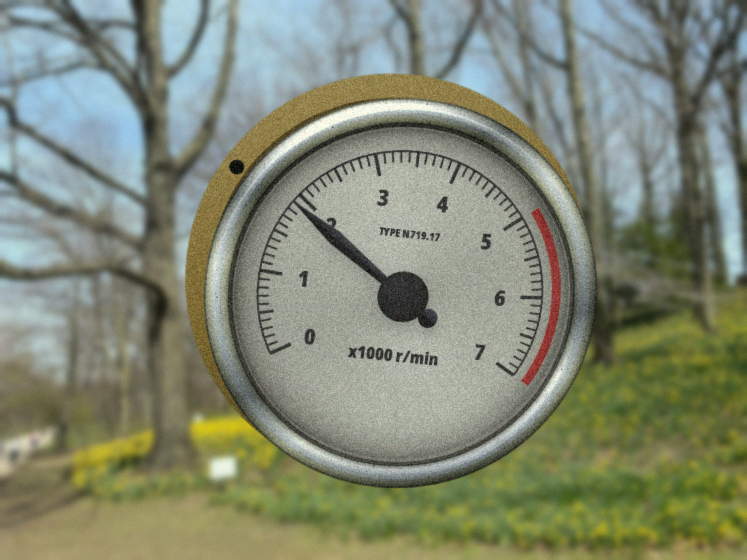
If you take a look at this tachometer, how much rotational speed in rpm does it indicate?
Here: 1900 rpm
